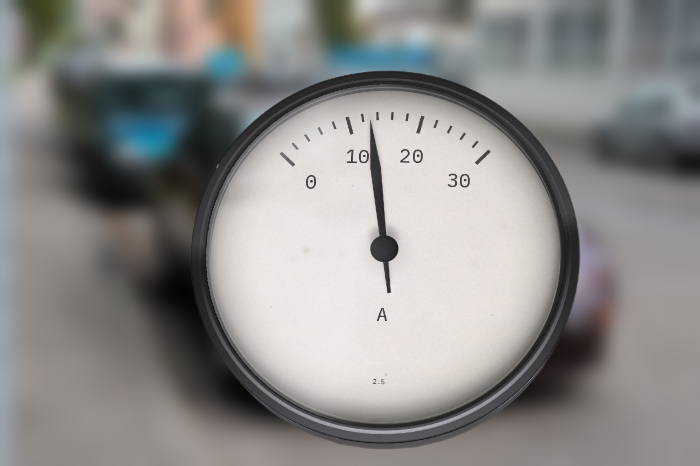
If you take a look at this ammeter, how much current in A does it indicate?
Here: 13 A
